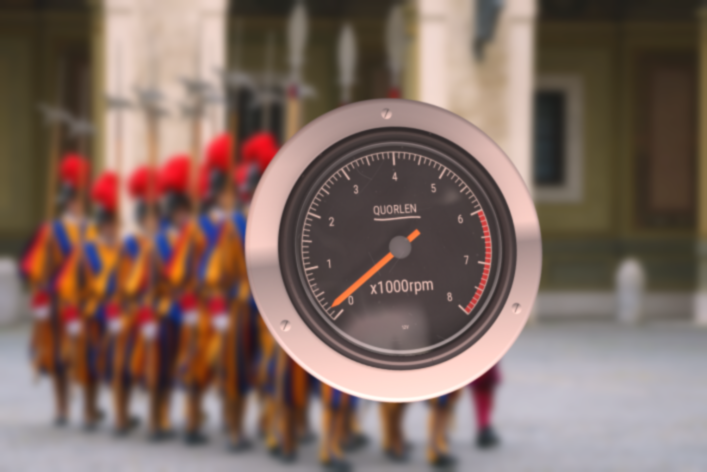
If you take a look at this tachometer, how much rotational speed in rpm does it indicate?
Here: 200 rpm
